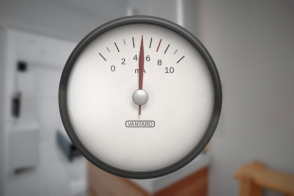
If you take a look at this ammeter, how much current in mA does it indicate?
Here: 5 mA
